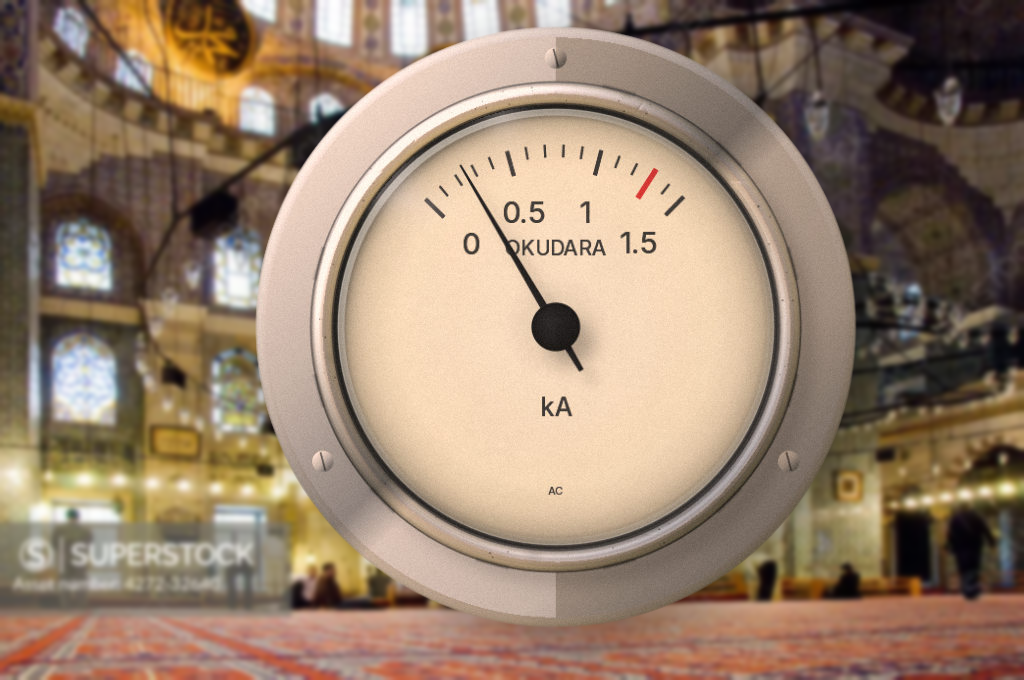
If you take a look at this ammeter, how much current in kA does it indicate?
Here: 0.25 kA
